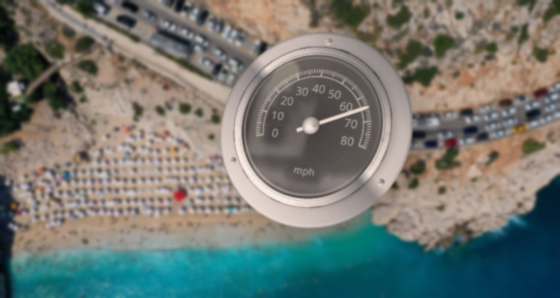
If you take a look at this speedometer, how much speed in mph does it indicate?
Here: 65 mph
